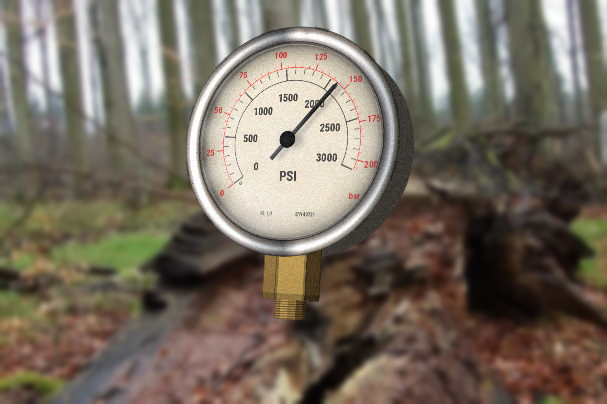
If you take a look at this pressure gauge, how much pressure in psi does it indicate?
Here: 2100 psi
